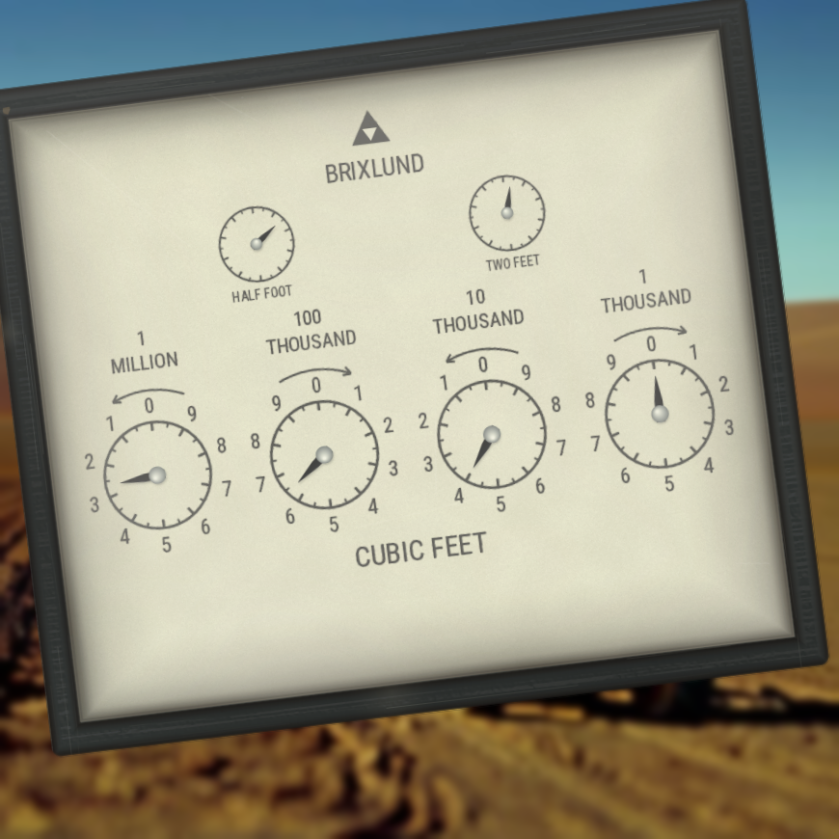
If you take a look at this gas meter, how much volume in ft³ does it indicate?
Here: 264000 ft³
